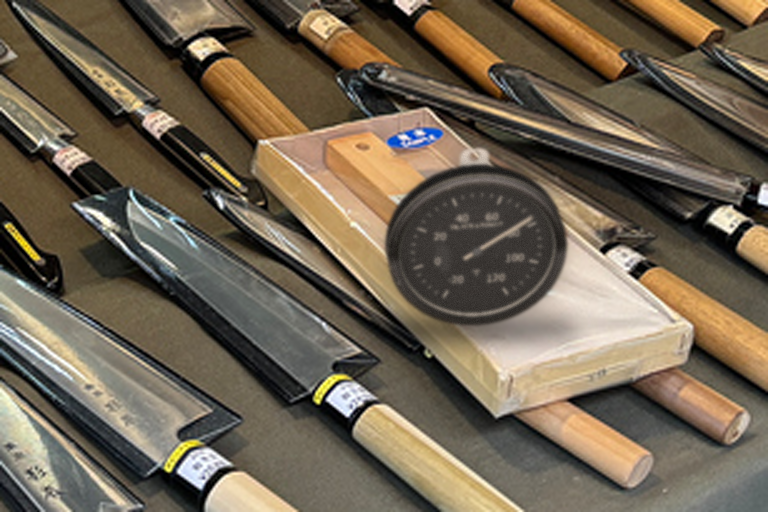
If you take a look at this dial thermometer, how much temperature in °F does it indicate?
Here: 76 °F
